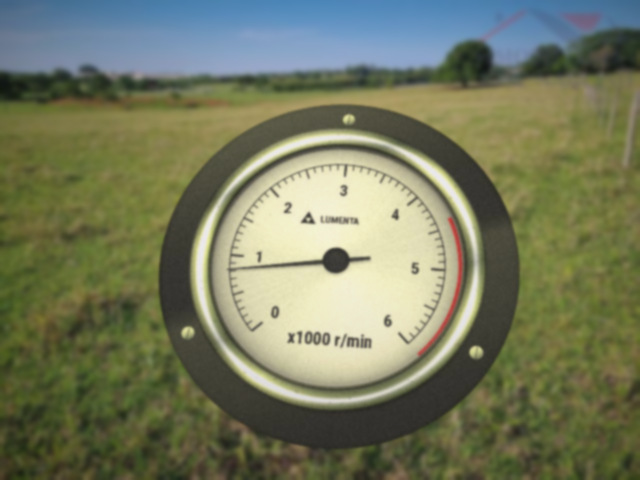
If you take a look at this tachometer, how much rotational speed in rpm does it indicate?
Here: 800 rpm
